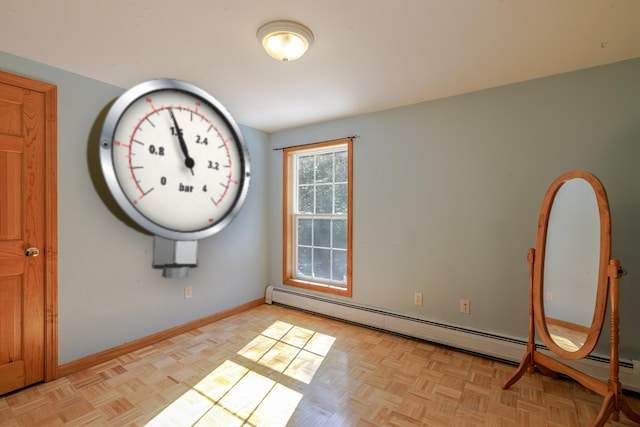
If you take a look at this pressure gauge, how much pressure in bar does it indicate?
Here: 1.6 bar
